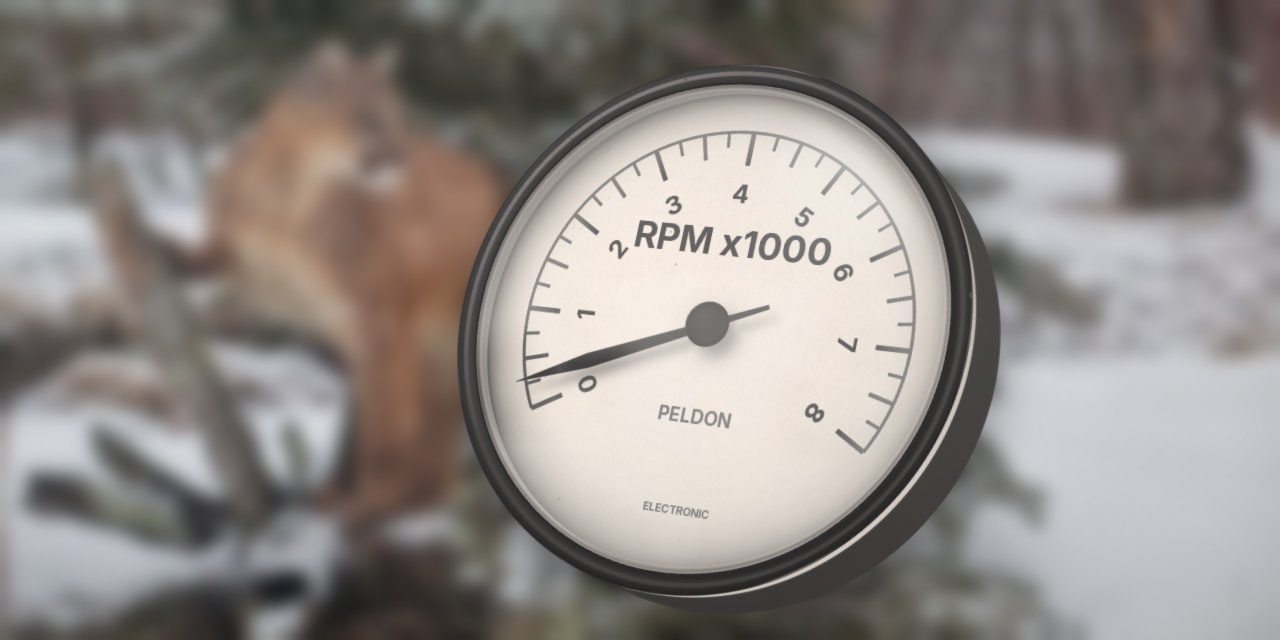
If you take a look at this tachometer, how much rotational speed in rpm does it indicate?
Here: 250 rpm
